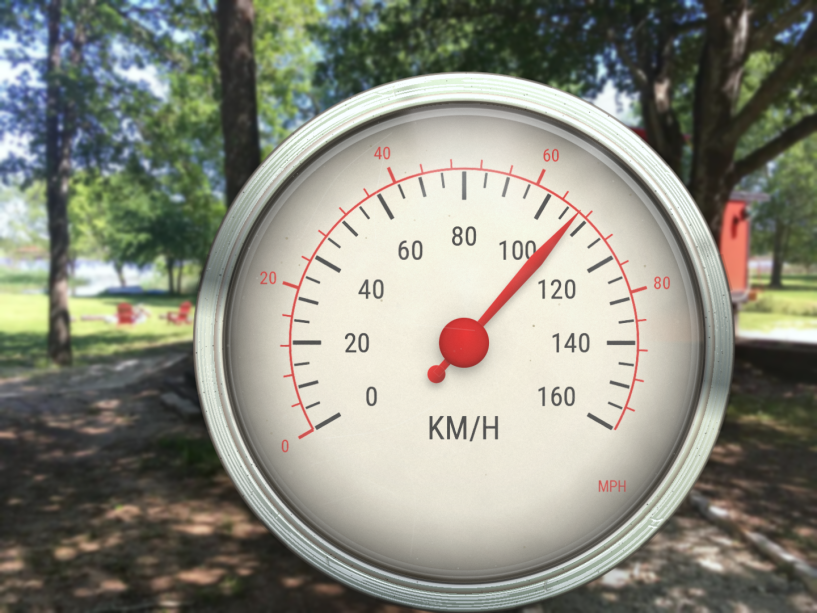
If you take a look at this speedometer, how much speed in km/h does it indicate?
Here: 107.5 km/h
